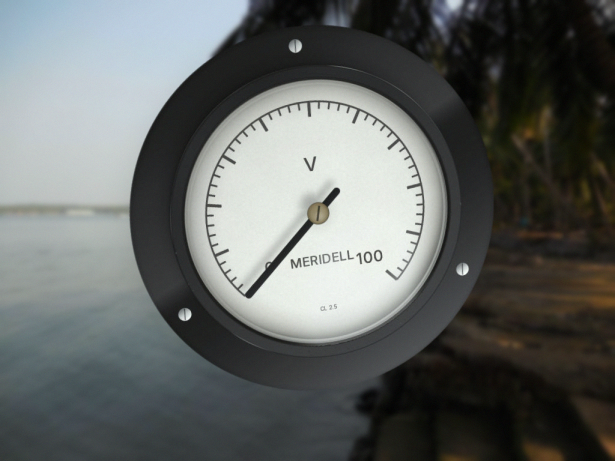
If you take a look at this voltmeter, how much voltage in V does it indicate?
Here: 0 V
